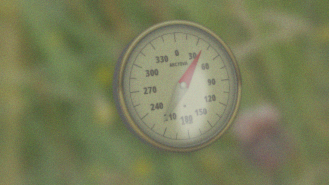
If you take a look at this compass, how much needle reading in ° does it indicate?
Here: 37.5 °
